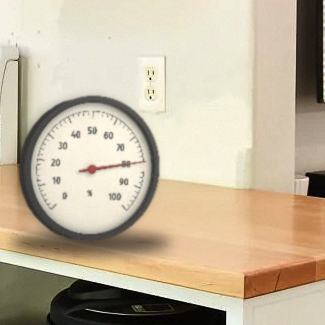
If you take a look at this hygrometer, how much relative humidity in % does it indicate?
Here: 80 %
